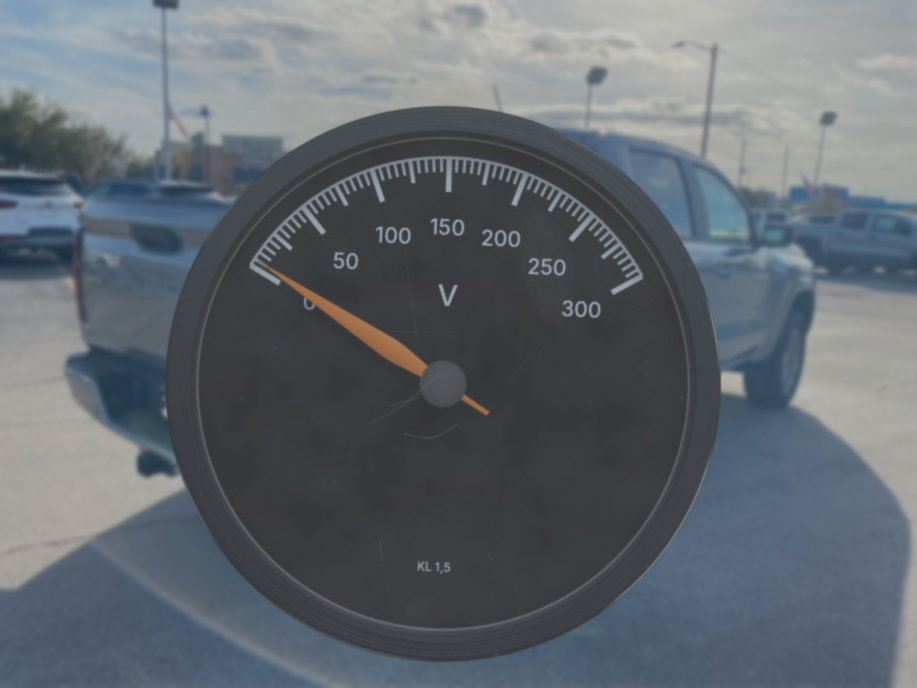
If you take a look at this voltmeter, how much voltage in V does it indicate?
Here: 5 V
